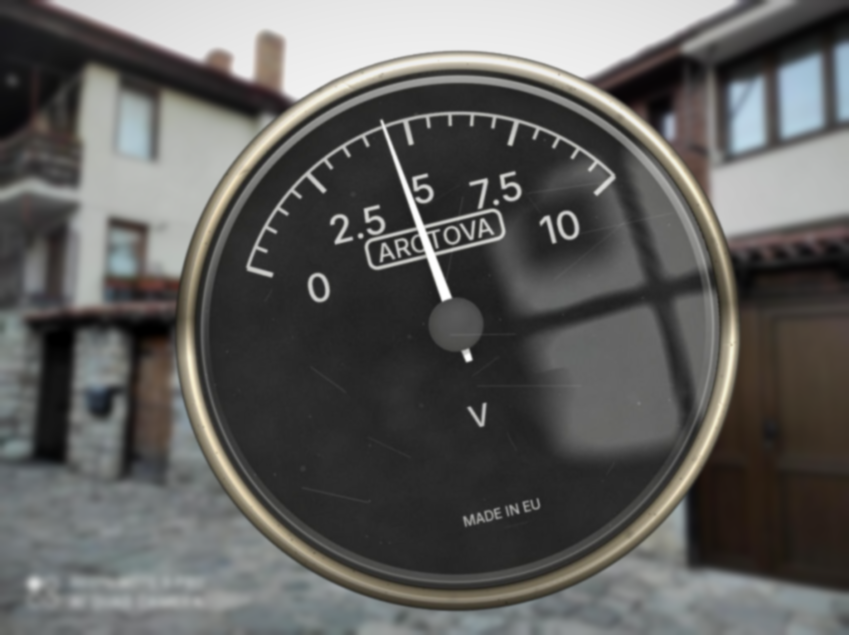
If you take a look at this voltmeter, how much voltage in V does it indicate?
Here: 4.5 V
